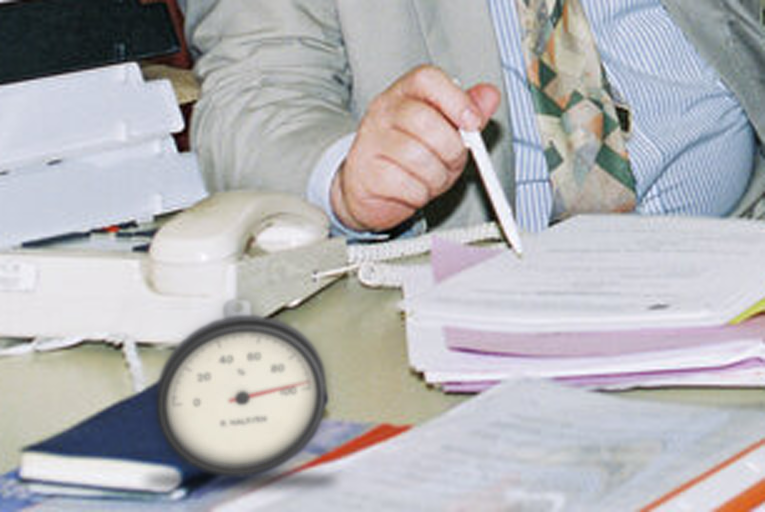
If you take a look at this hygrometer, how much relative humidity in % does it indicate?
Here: 96 %
